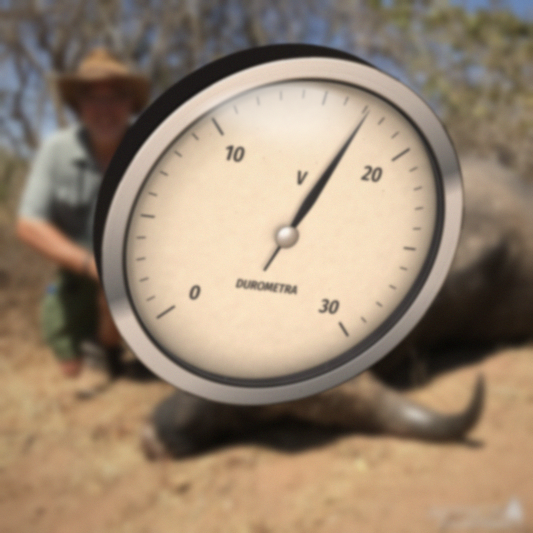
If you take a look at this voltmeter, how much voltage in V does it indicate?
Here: 17 V
